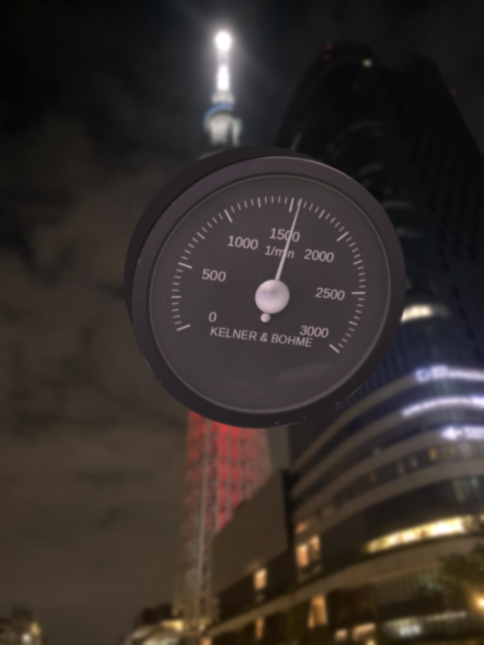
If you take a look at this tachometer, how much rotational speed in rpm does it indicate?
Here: 1550 rpm
